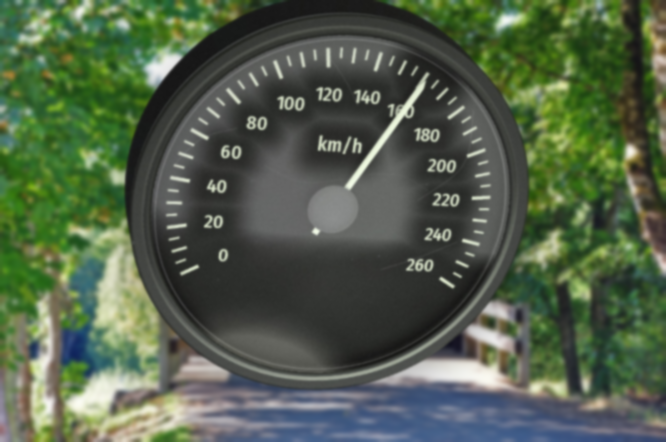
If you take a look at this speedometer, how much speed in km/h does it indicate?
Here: 160 km/h
